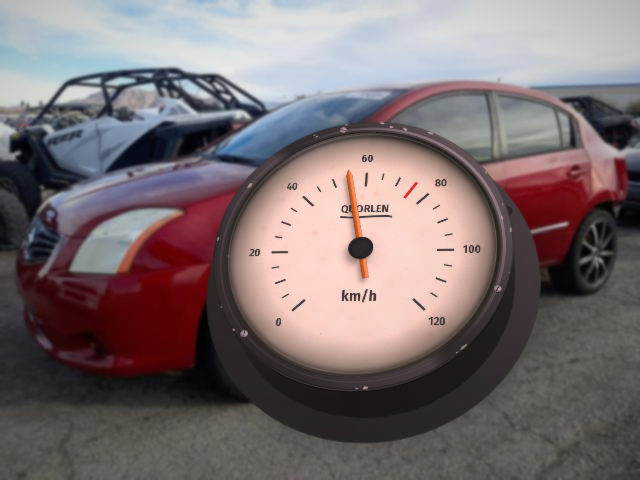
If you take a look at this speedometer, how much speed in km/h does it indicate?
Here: 55 km/h
